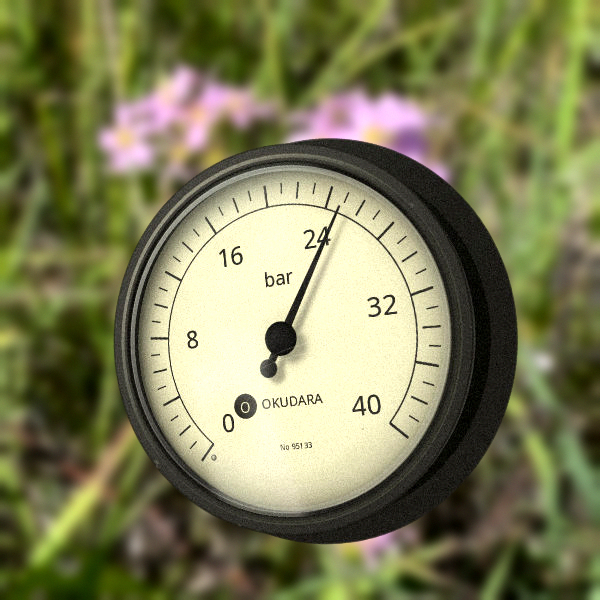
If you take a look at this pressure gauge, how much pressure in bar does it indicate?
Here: 25 bar
